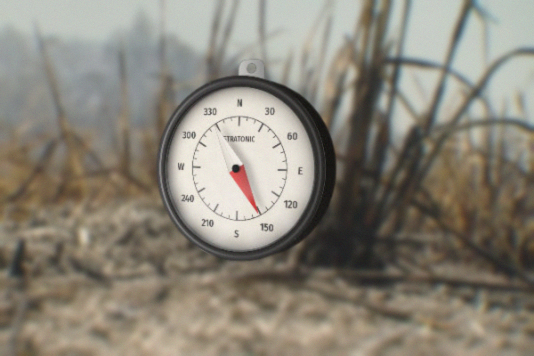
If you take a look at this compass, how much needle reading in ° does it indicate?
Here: 150 °
